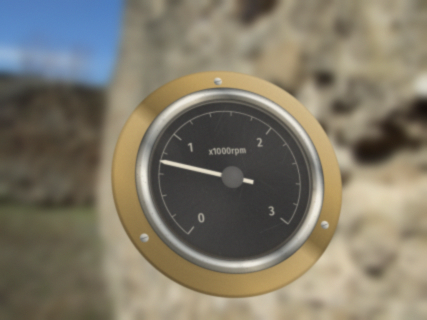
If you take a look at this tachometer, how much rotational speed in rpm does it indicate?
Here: 700 rpm
